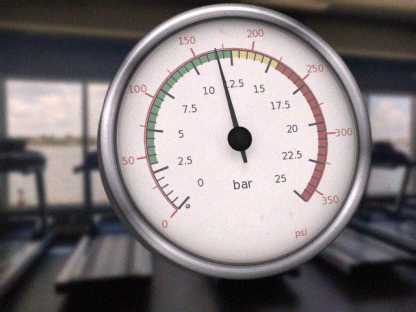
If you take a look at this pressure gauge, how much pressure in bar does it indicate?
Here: 11.5 bar
